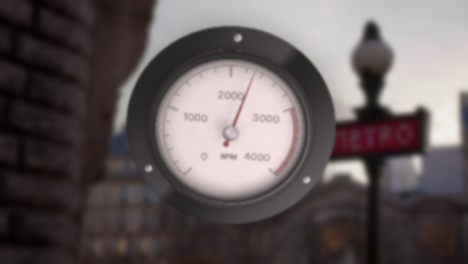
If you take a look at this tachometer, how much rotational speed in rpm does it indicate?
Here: 2300 rpm
